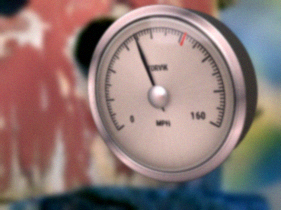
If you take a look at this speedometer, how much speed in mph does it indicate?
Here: 70 mph
